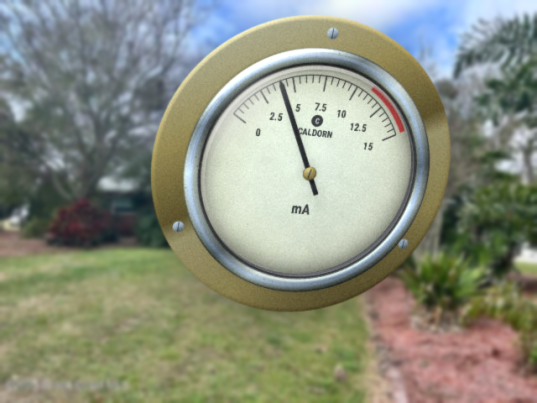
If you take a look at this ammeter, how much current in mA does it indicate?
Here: 4 mA
